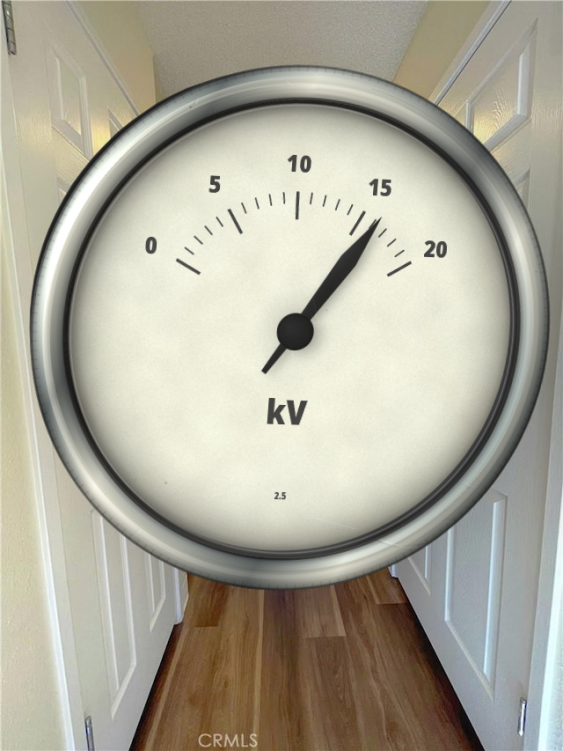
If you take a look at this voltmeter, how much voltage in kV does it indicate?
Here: 16 kV
